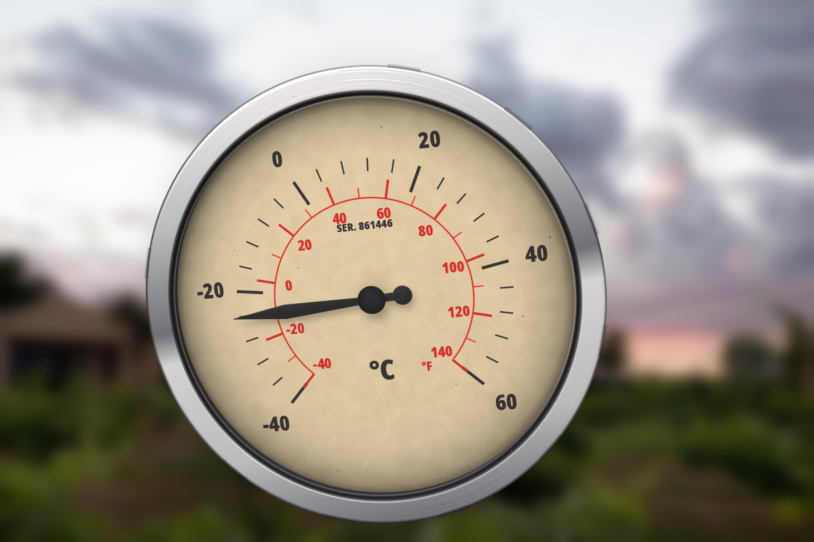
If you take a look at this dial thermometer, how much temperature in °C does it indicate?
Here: -24 °C
